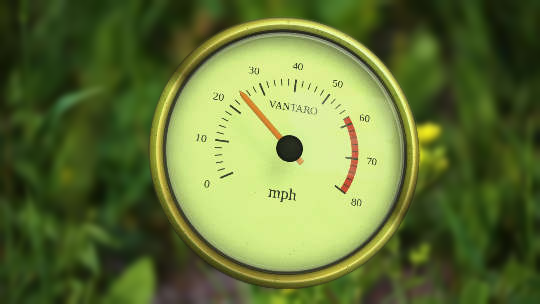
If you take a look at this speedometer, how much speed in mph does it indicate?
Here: 24 mph
